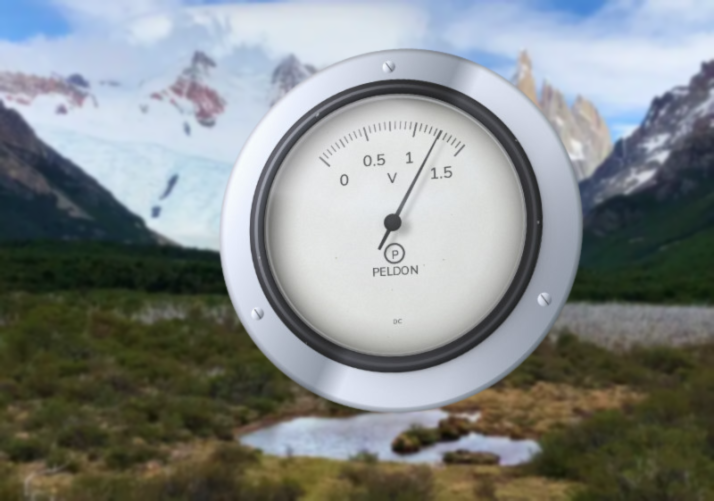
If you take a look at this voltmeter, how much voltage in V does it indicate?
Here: 1.25 V
